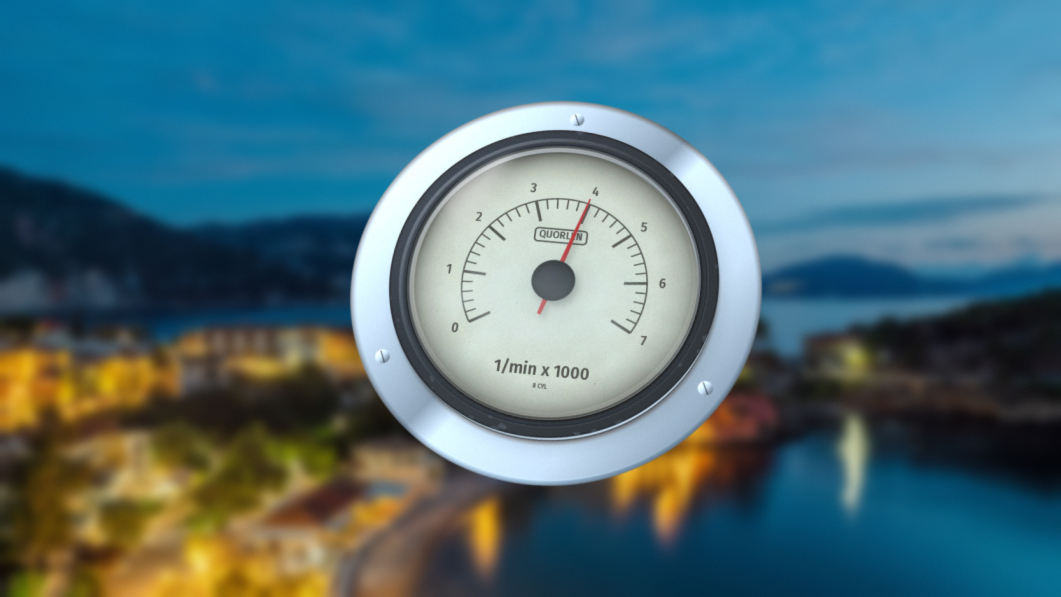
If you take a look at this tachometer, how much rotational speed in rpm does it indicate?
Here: 4000 rpm
